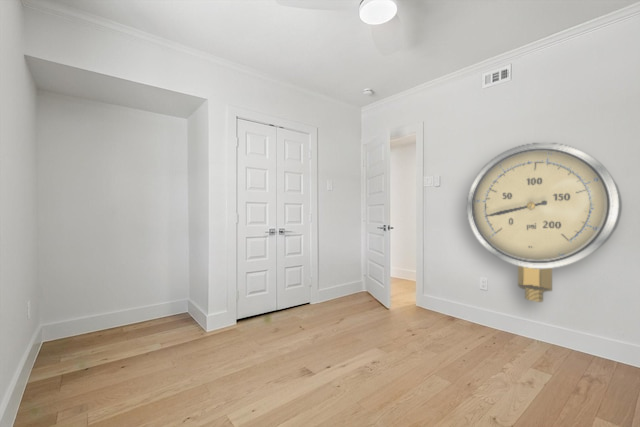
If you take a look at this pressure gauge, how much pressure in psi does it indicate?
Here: 20 psi
